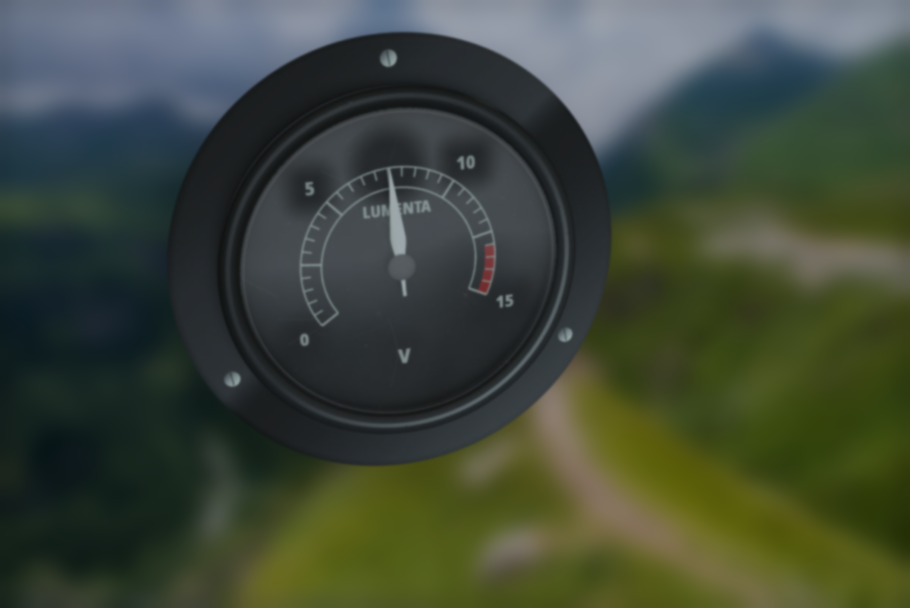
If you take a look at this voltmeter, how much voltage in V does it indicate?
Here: 7.5 V
